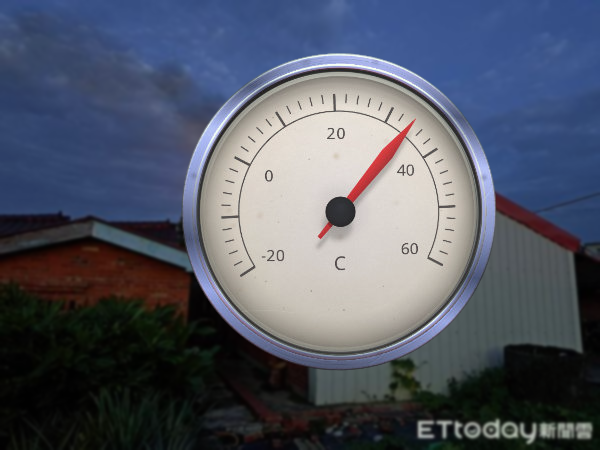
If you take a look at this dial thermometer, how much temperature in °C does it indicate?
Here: 34 °C
